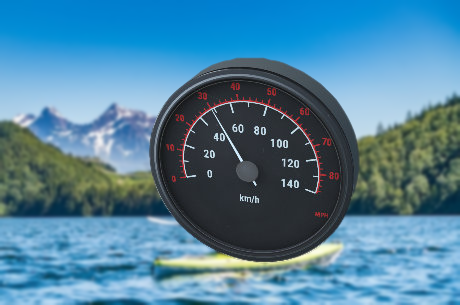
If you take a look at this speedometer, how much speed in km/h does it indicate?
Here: 50 km/h
